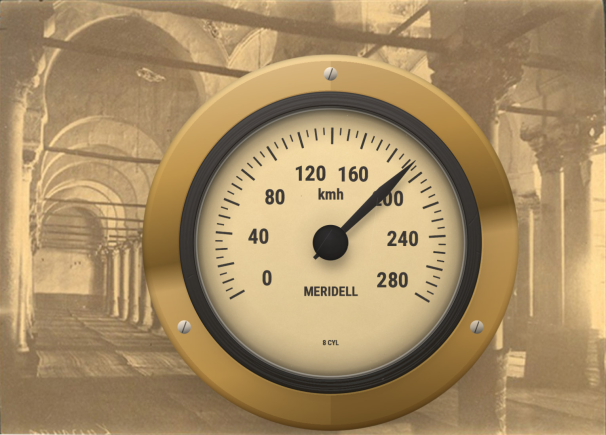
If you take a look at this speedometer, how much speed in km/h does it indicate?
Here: 192.5 km/h
